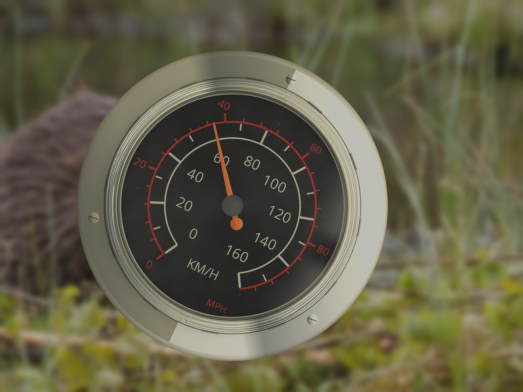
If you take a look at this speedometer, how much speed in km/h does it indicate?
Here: 60 km/h
